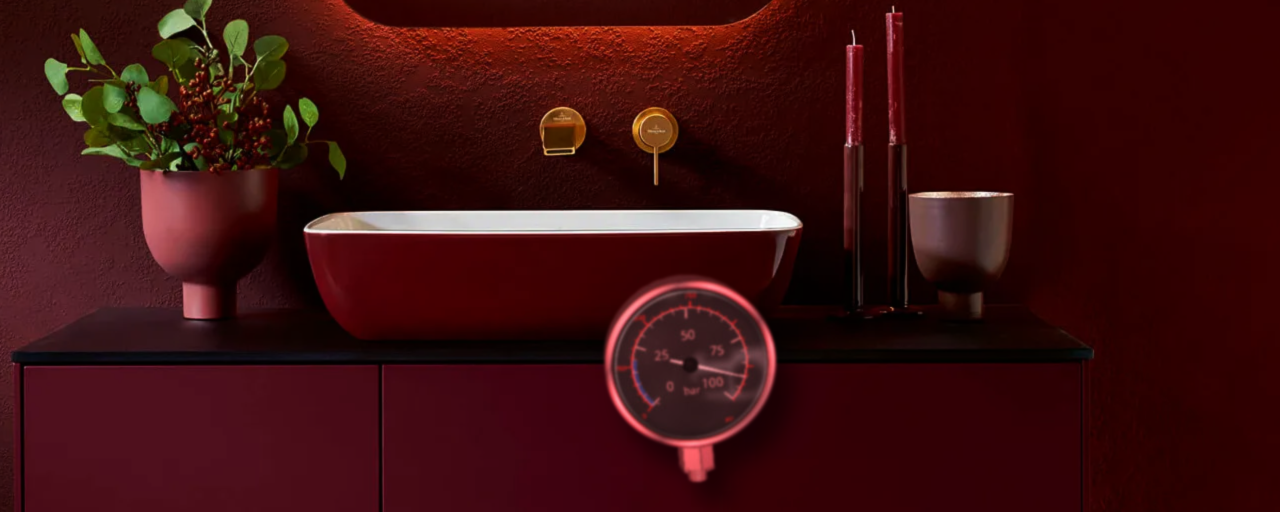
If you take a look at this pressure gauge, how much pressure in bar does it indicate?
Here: 90 bar
